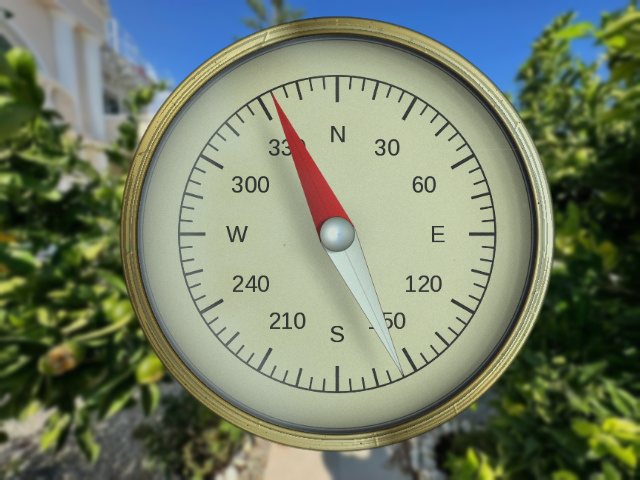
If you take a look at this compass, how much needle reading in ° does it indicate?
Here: 335 °
